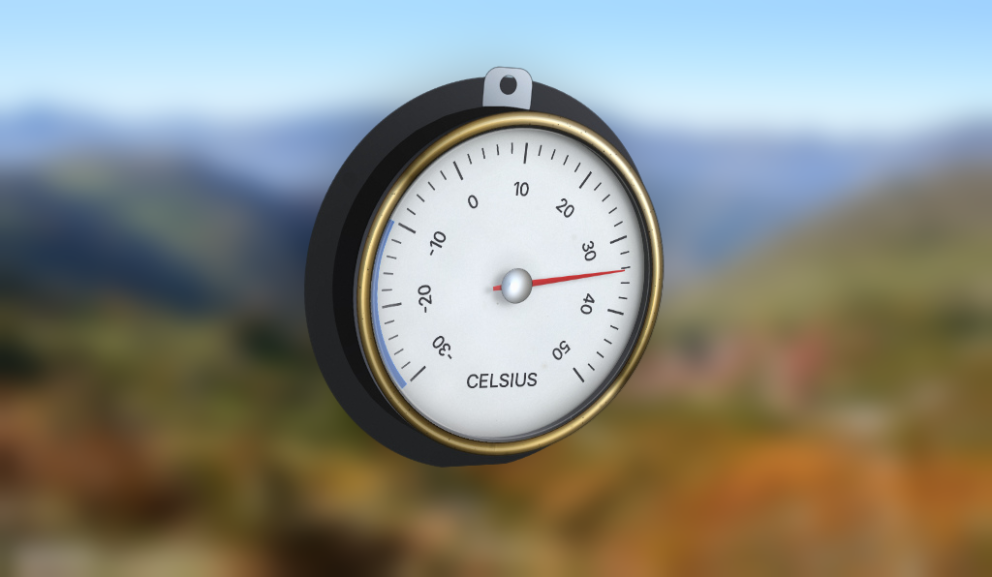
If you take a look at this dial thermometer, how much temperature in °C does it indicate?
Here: 34 °C
